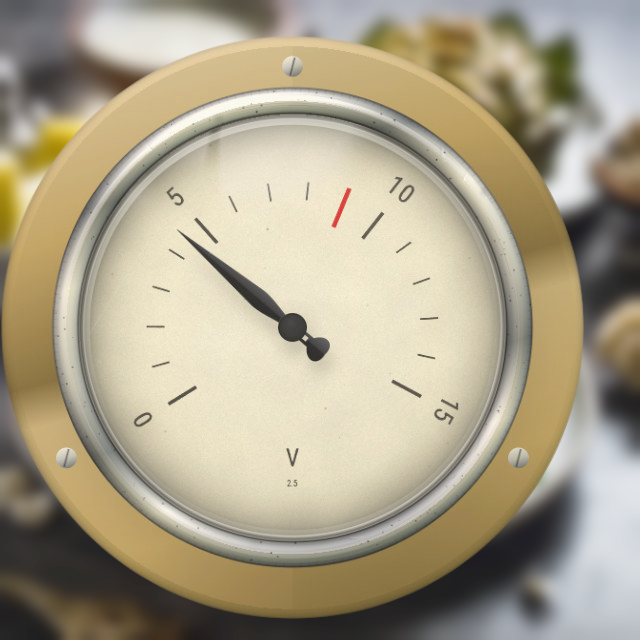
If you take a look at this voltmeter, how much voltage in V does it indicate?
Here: 4.5 V
